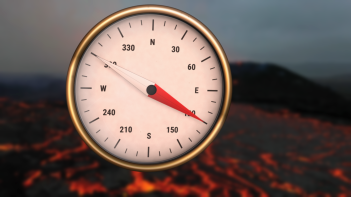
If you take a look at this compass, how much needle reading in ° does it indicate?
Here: 120 °
